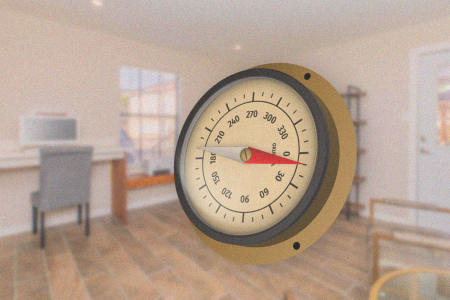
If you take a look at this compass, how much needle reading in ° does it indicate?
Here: 10 °
